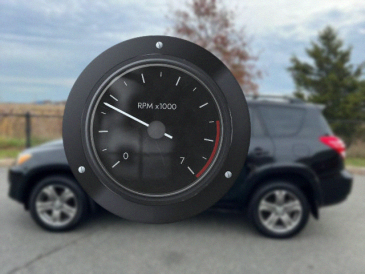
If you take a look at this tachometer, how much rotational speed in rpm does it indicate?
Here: 1750 rpm
